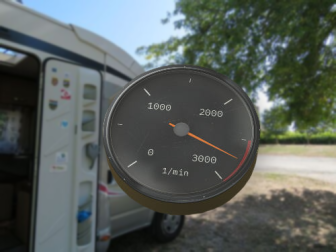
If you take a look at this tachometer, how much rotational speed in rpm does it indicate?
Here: 2750 rpm
